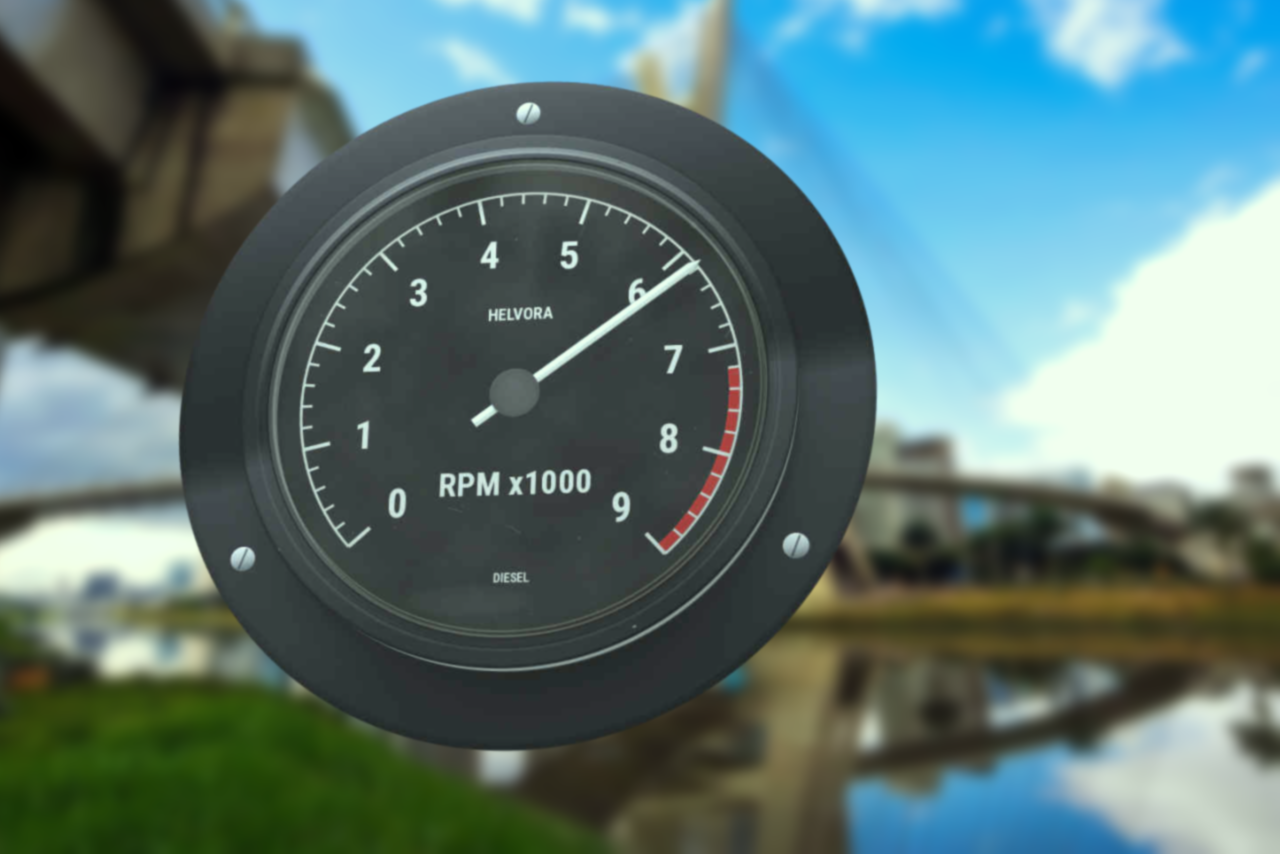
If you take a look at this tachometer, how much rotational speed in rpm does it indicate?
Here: 6200 rpm
